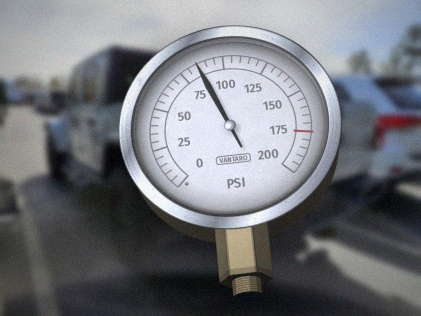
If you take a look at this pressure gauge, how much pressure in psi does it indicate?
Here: 85 psi
